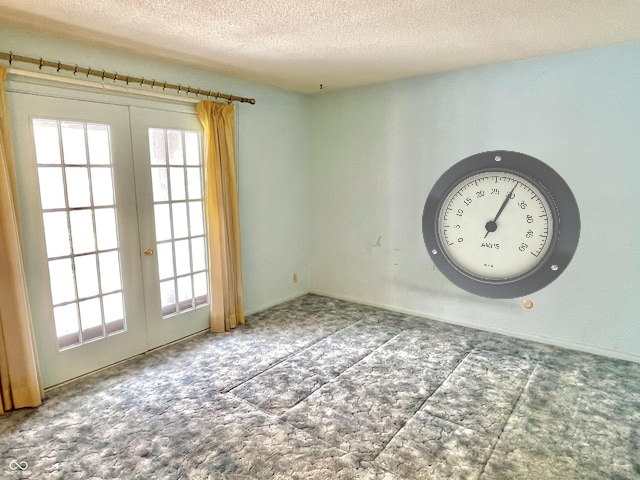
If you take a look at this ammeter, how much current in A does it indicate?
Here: 30 A
